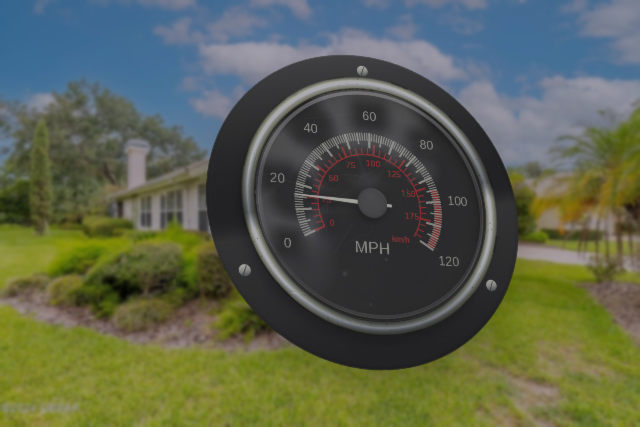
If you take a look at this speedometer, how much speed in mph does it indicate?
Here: 15 mph
